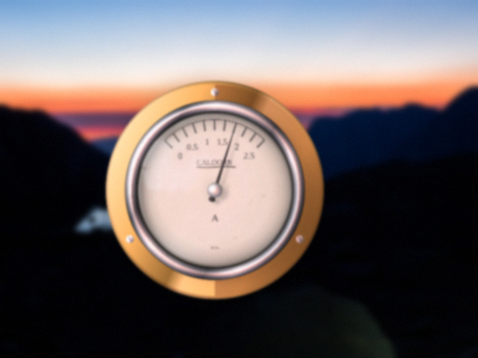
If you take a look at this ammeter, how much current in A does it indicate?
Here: 1.75 A
